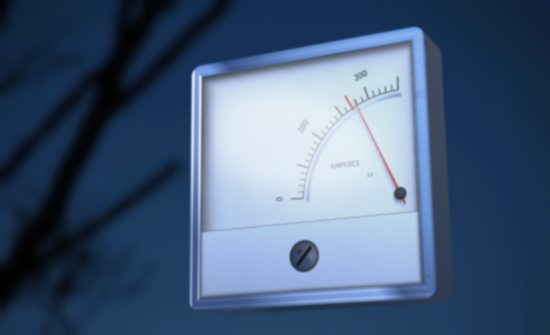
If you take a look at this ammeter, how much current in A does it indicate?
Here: 180 A
